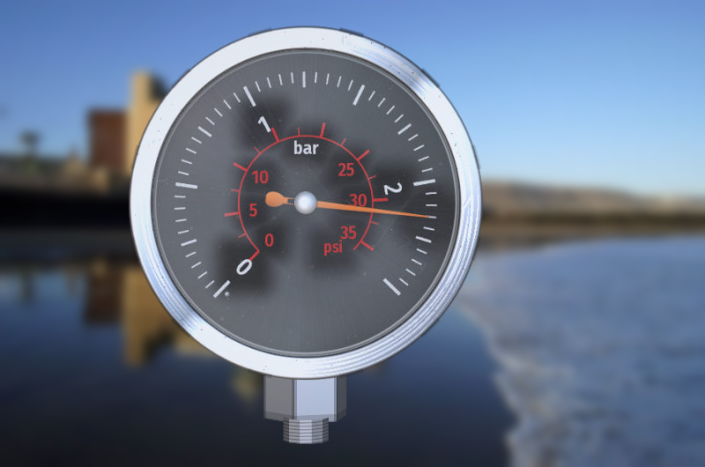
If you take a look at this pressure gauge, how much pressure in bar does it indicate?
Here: 2.15 bar
